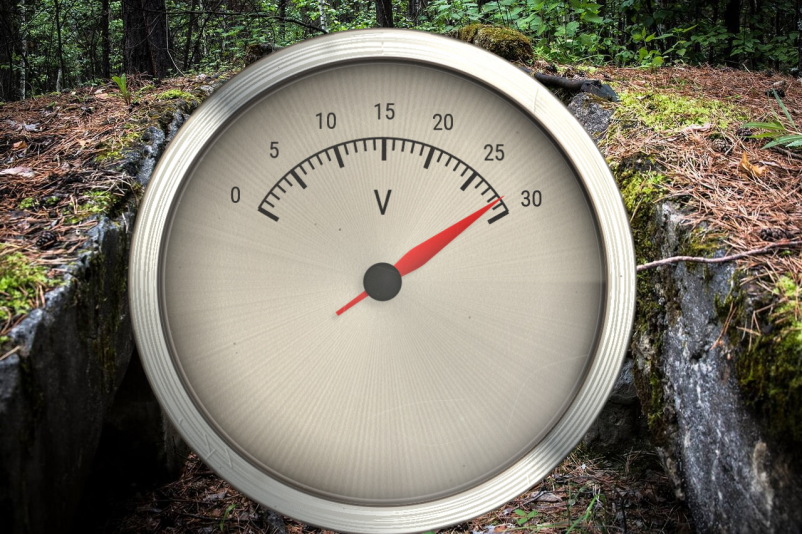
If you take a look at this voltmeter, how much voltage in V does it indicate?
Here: 28.5 V
